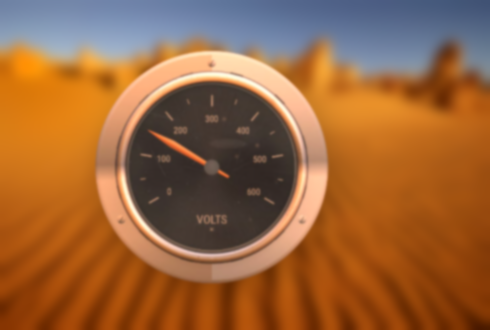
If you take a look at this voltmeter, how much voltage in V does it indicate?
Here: 150 V
